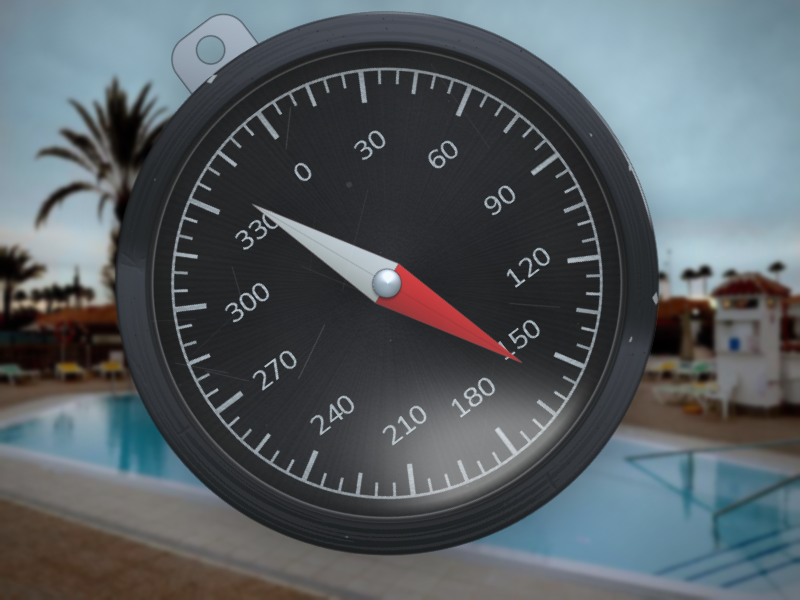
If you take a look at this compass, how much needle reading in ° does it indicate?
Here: 157.5 °
